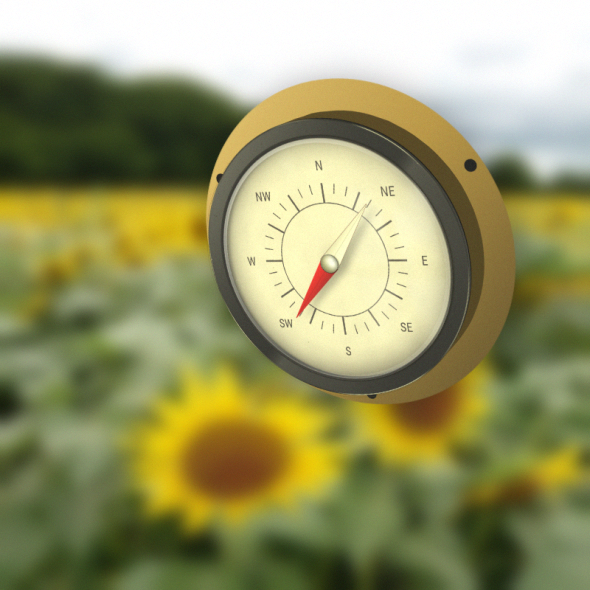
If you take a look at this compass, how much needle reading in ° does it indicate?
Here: 220 °
